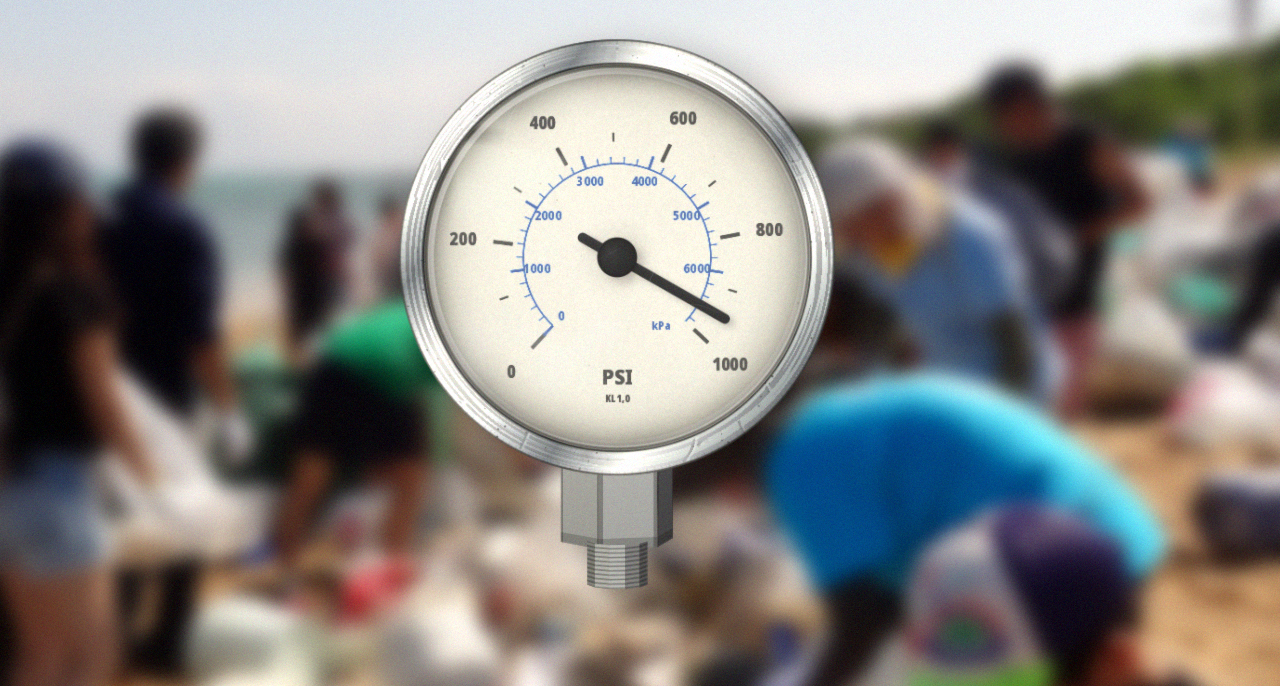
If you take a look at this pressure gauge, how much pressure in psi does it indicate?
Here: 950 psi
